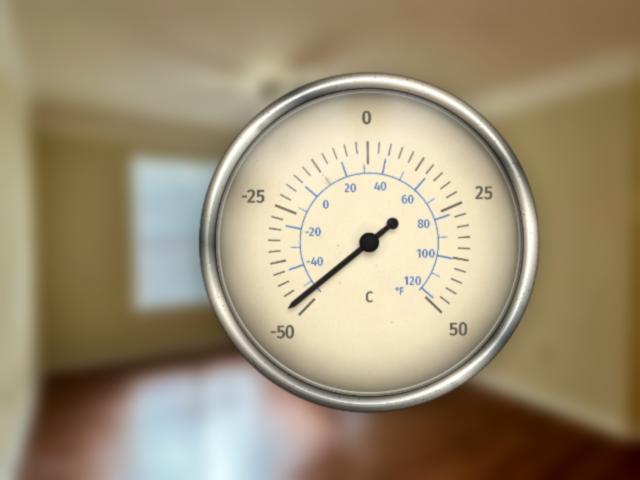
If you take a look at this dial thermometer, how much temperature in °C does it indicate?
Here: -47.5 °C
